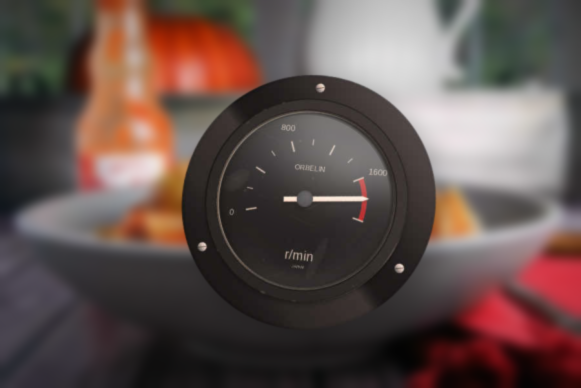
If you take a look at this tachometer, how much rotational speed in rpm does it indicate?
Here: 1800 rpm
